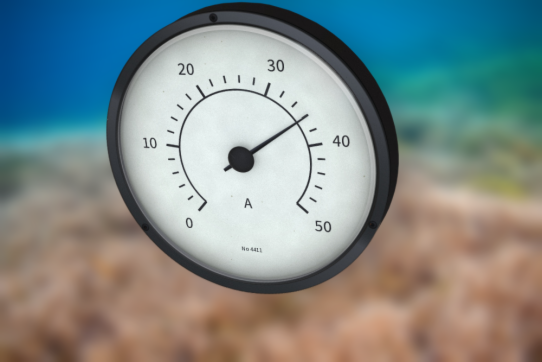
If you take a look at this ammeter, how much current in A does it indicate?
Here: 36 A
